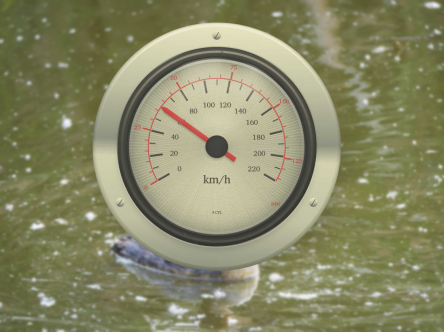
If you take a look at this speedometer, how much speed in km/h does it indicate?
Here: 60 km/h
